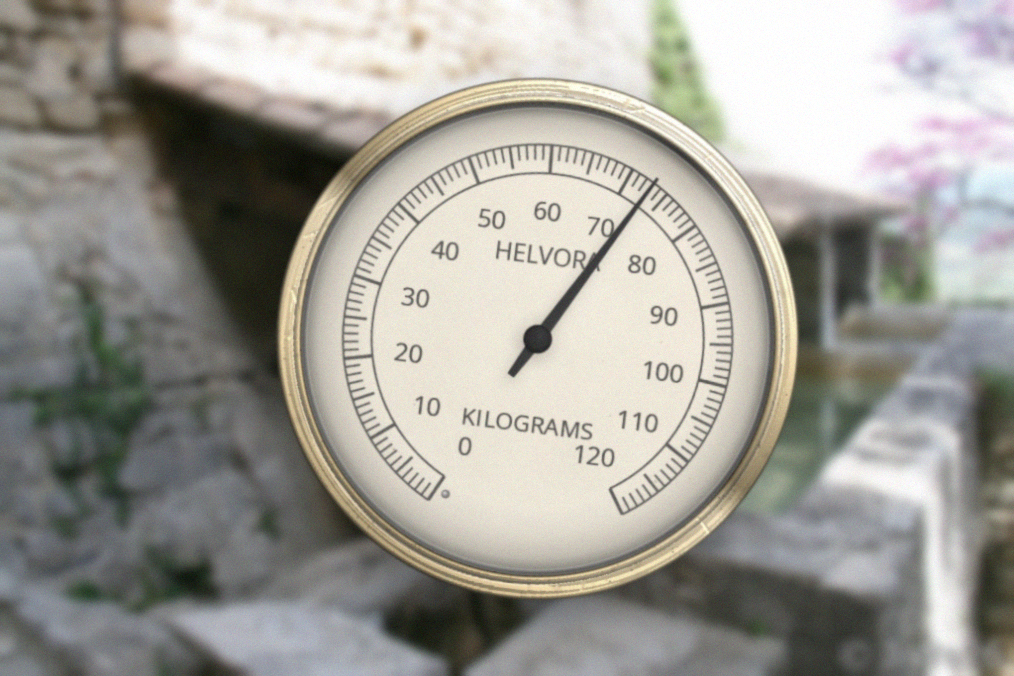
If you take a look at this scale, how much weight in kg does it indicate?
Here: 73 kg
